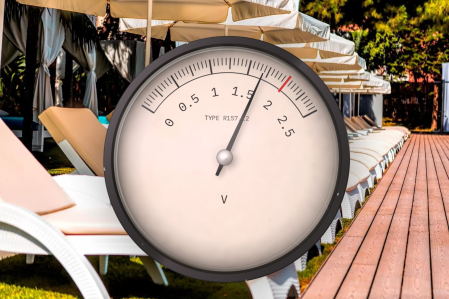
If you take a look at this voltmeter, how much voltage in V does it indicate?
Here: 1.7 V
